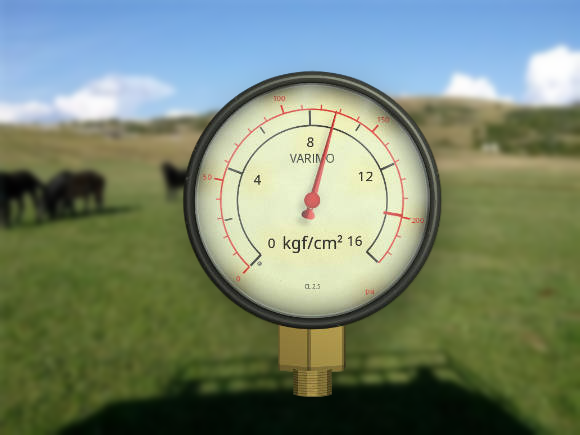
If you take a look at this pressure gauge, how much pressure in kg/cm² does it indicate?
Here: 9 kg/cm²
